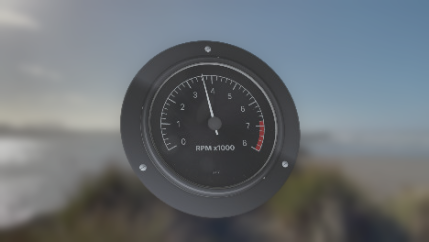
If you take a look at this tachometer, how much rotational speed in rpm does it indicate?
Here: 3600 rpm
